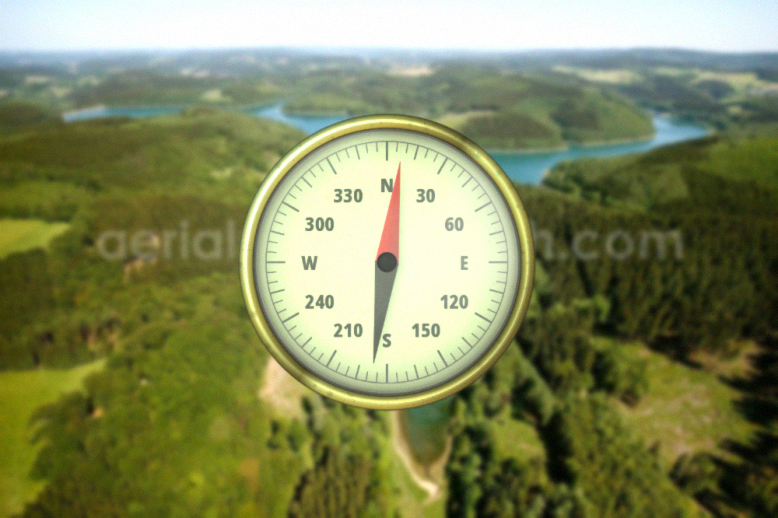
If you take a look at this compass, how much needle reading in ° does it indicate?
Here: 7.5 °
